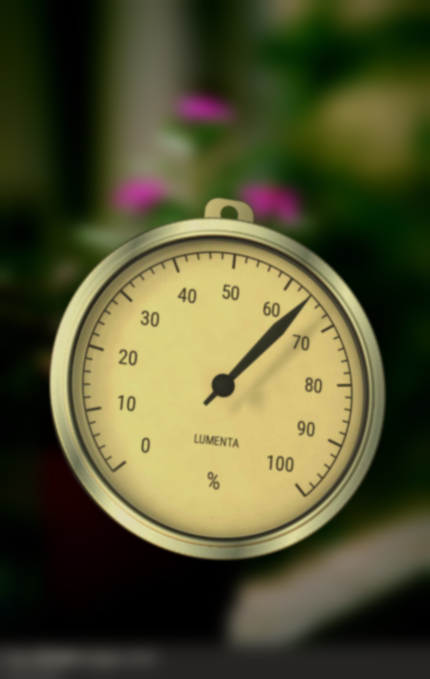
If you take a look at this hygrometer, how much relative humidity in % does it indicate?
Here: 64 %
